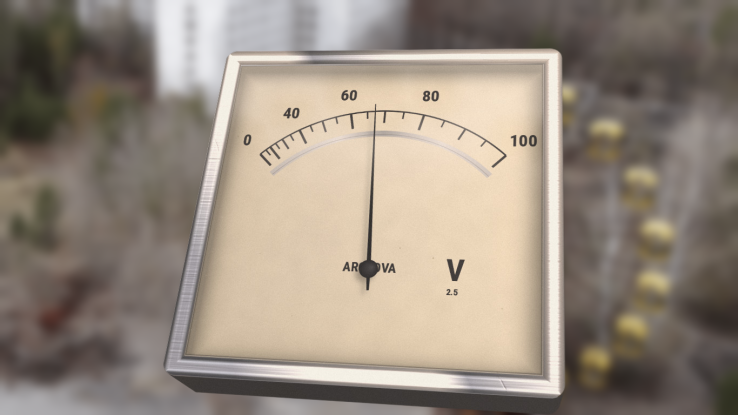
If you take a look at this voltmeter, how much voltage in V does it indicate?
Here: 67.5 V
